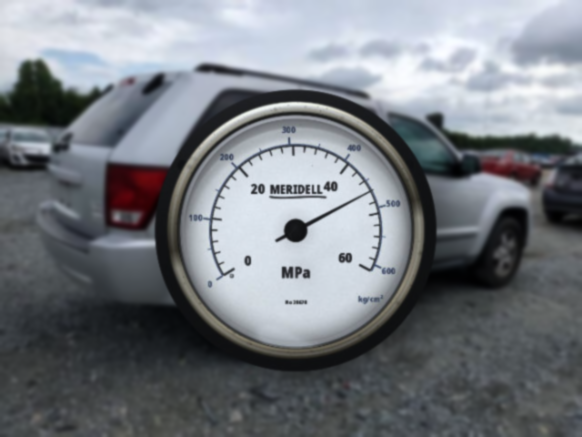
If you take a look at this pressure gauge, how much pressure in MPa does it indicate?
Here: 46 MPa
